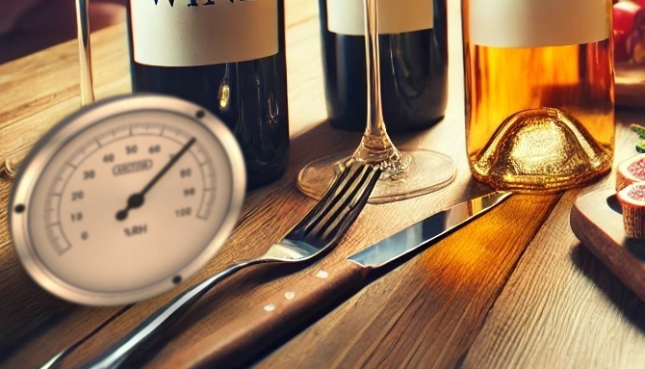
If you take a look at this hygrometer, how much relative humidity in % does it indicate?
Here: 70 %
